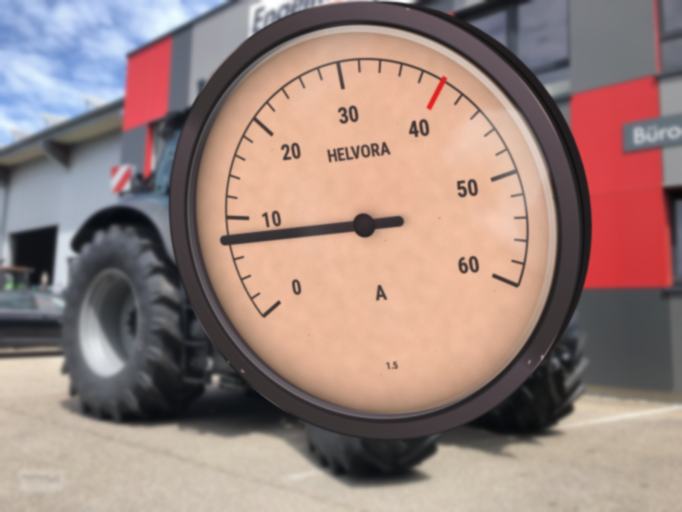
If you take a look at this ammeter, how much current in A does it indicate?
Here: 8 A
